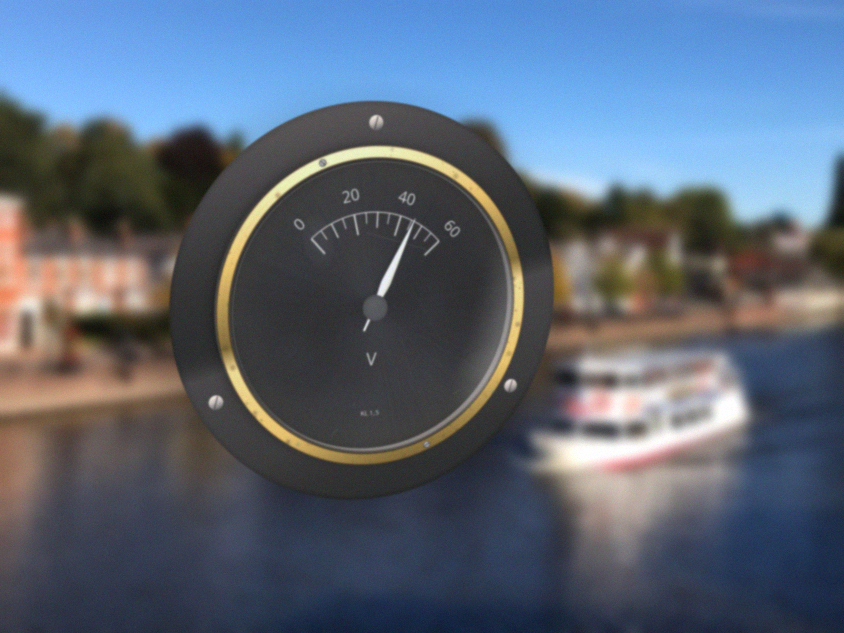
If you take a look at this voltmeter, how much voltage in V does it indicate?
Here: 45 V
